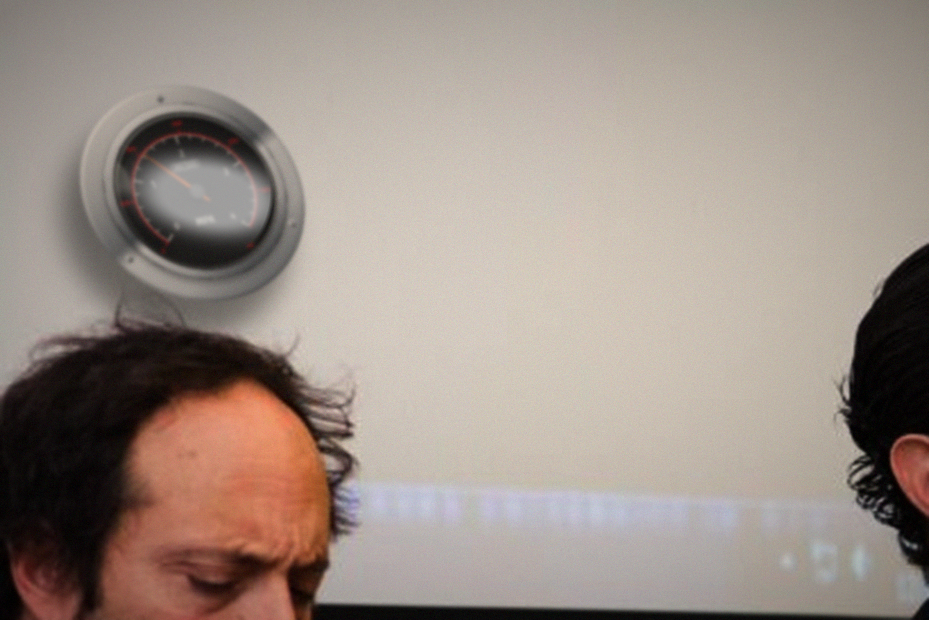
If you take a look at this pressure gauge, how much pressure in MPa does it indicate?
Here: 1.4 MPa
